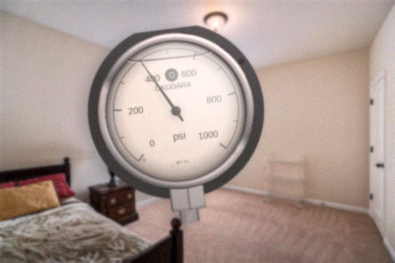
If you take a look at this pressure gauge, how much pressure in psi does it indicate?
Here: 400 psi
